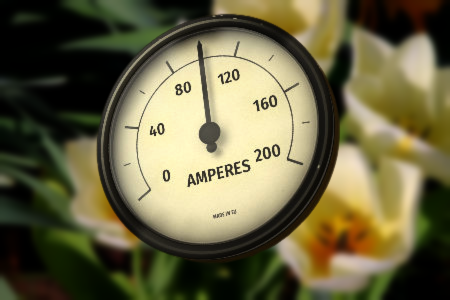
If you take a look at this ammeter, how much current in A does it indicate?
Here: 100 A
